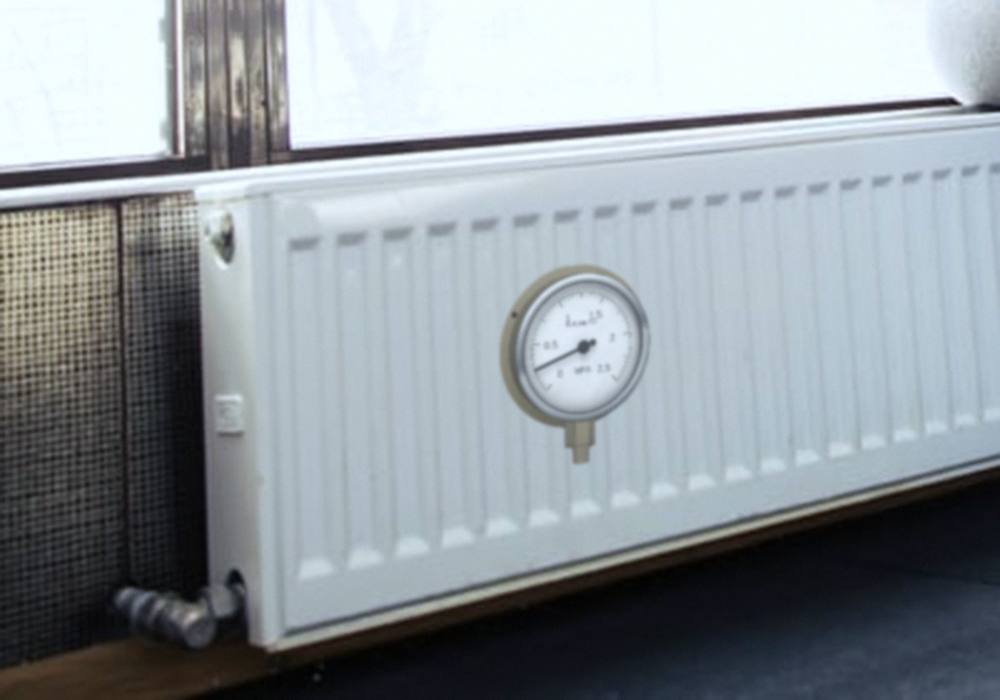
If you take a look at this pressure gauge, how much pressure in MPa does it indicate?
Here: 0.25 MPa
